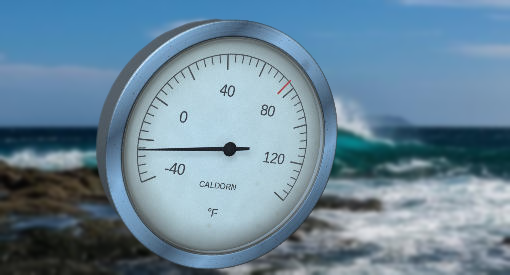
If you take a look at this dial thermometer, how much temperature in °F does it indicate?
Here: -24 °F
